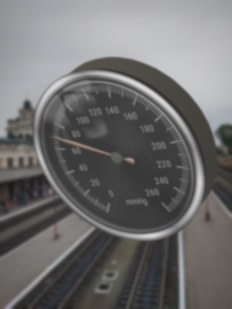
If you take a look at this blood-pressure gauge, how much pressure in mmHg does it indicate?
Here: 70 mmHg
